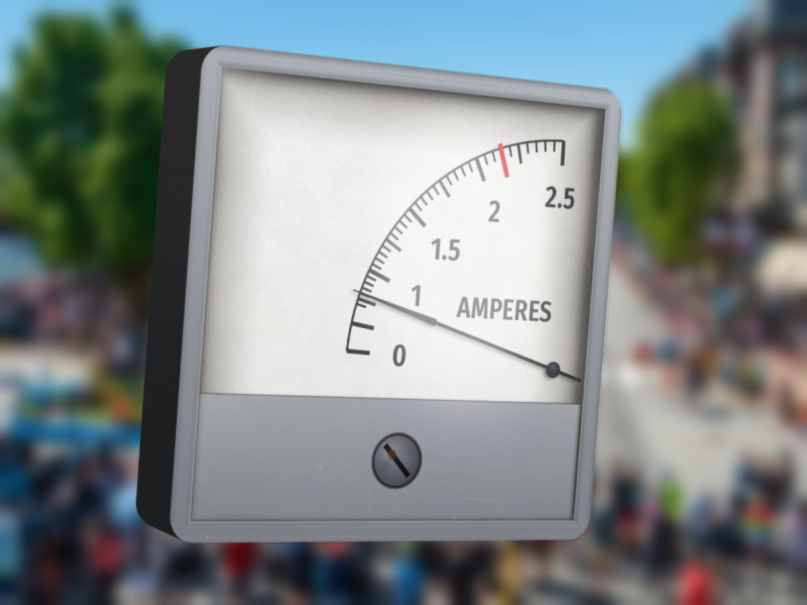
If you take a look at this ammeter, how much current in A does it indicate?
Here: 0.8 A
